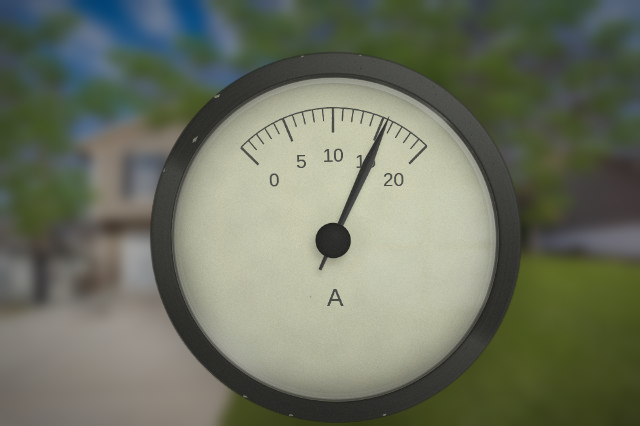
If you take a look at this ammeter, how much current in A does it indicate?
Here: 15.5 A
